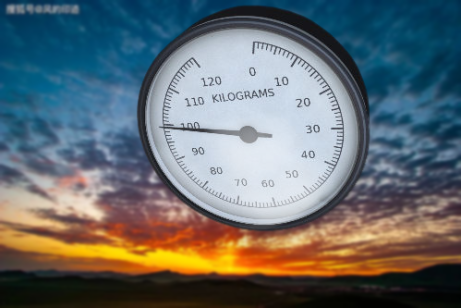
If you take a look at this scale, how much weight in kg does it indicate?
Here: 100 kg
